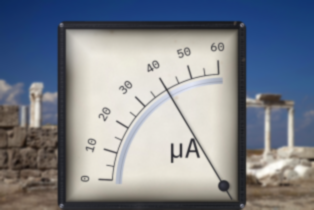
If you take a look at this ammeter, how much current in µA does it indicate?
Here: 40 µA
